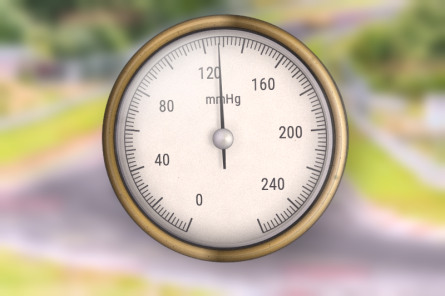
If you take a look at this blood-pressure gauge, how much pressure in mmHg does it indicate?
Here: 128 mmHg
